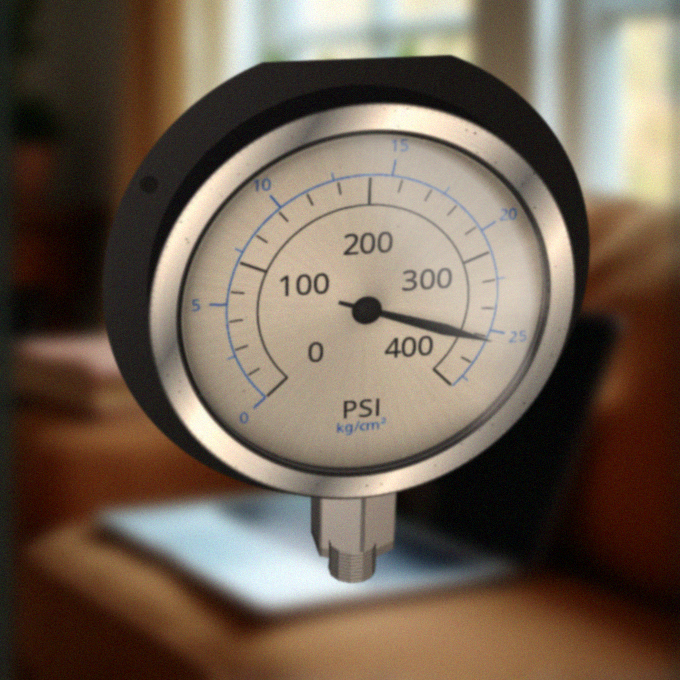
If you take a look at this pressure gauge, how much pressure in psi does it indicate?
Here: 360 psi
